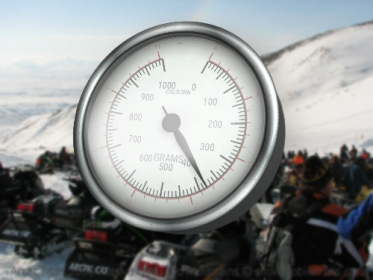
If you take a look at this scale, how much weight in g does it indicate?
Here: 380 g
